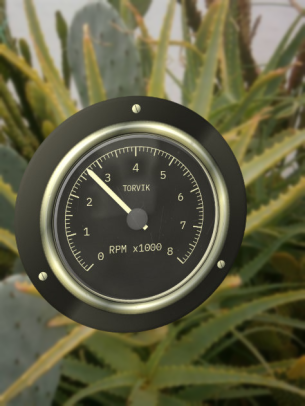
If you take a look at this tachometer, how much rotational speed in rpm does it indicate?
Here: 2700 rpm
